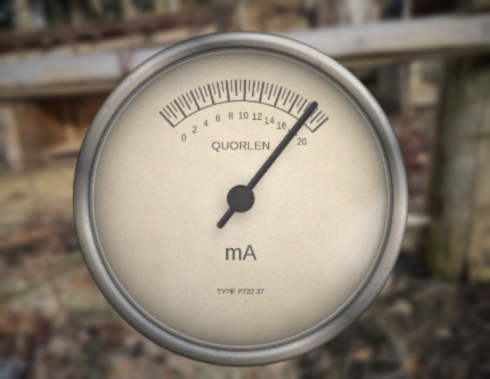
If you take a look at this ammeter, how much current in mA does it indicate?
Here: 18 mA
